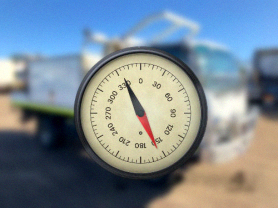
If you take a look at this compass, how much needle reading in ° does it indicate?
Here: 155 °
